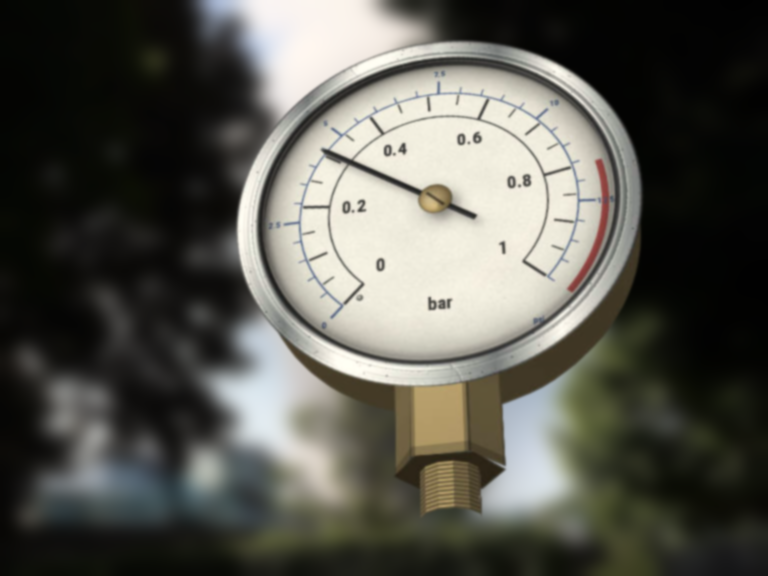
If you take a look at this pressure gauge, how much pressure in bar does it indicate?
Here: 0.3 bar
